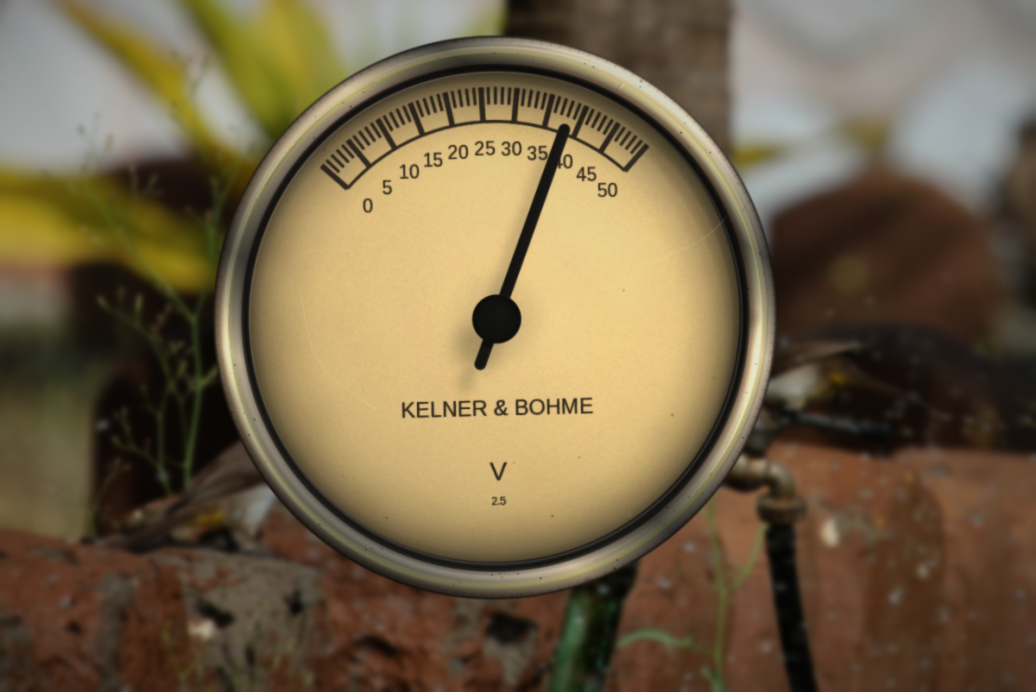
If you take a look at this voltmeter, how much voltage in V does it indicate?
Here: 38 V
